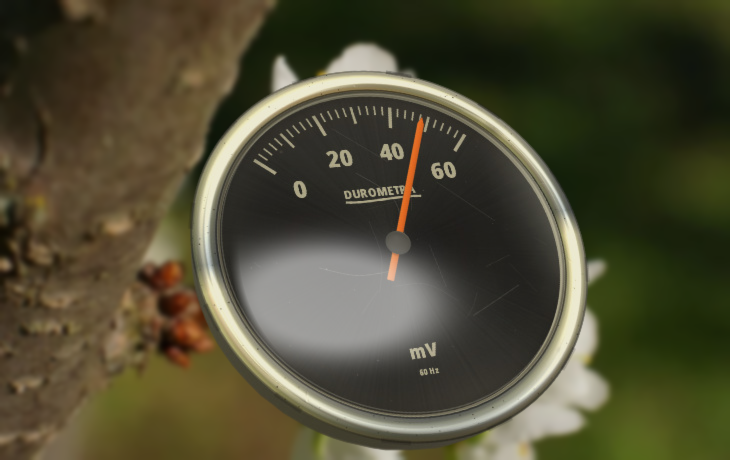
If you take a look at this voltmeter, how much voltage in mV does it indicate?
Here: 48 mV
